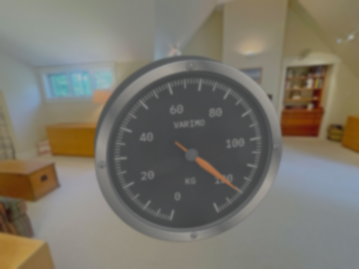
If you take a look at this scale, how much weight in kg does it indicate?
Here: 120 kg
